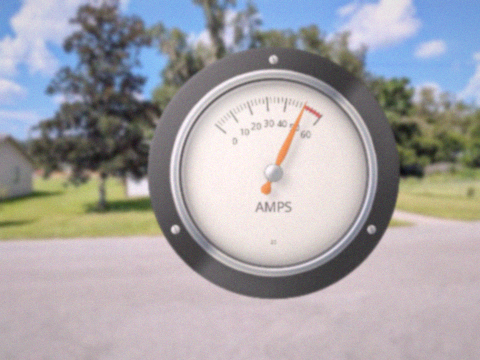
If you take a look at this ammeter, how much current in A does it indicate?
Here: 50 A
